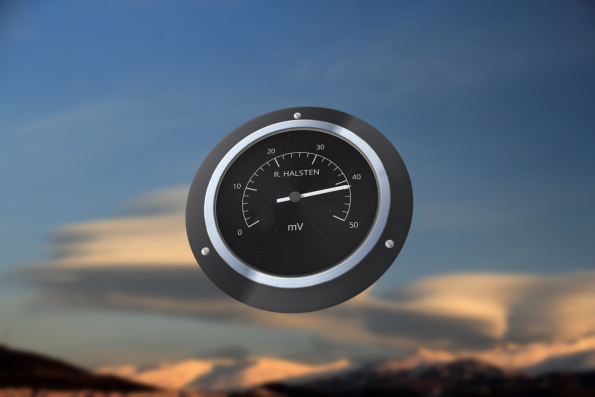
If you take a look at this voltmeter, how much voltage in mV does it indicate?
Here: 42 mV
